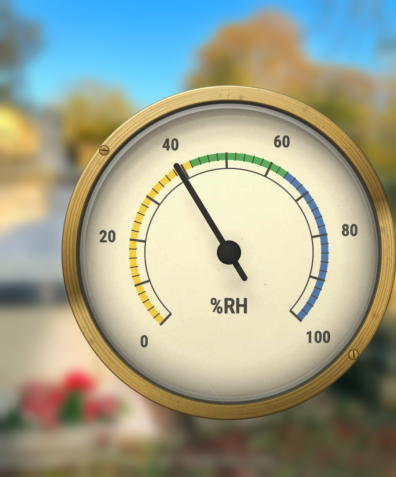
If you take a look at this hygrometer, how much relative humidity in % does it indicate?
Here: 39 %
